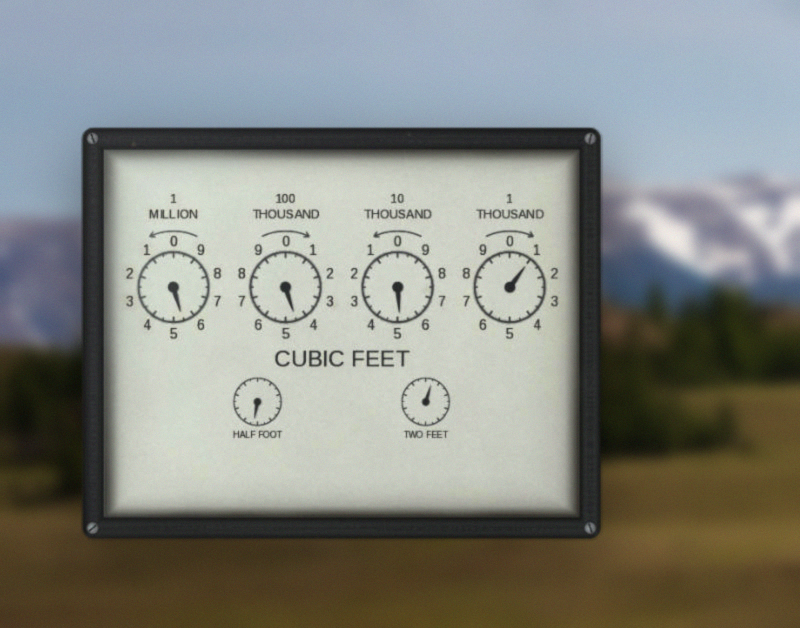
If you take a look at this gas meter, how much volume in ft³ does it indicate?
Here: 545100 ft³
